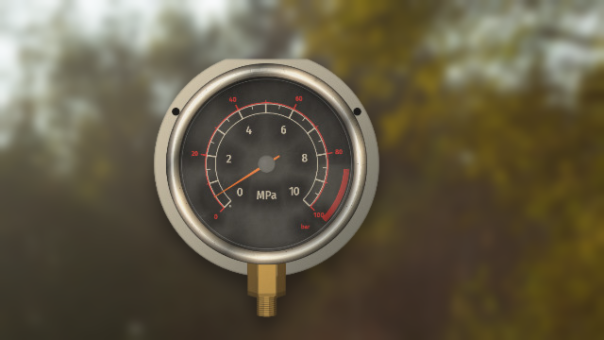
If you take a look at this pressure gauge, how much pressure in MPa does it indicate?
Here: 0.5 MPa
